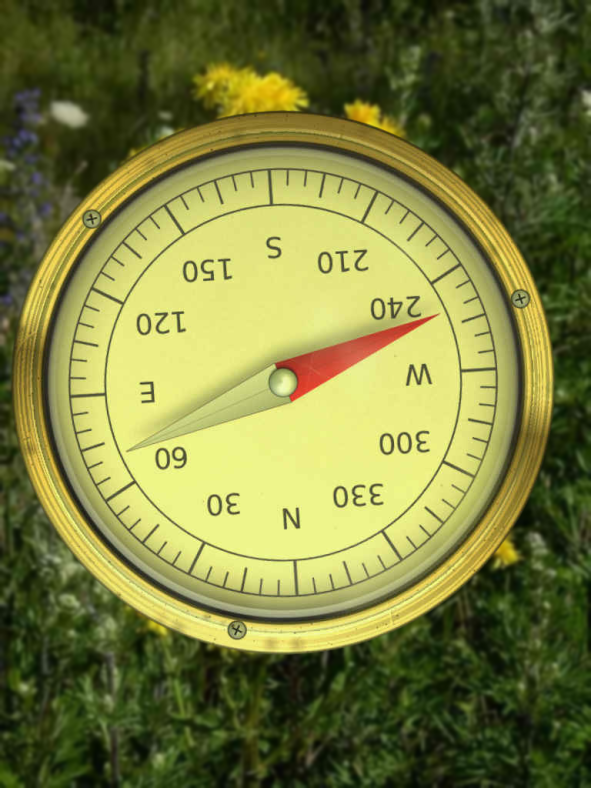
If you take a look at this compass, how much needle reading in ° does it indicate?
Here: 250 °
